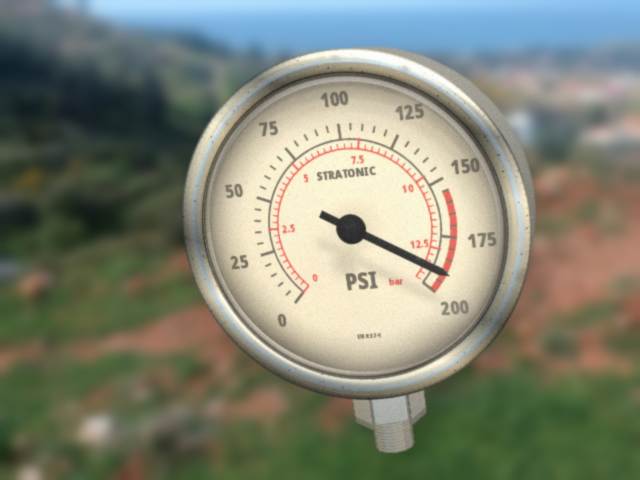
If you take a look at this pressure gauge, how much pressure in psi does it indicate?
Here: 190 psi
